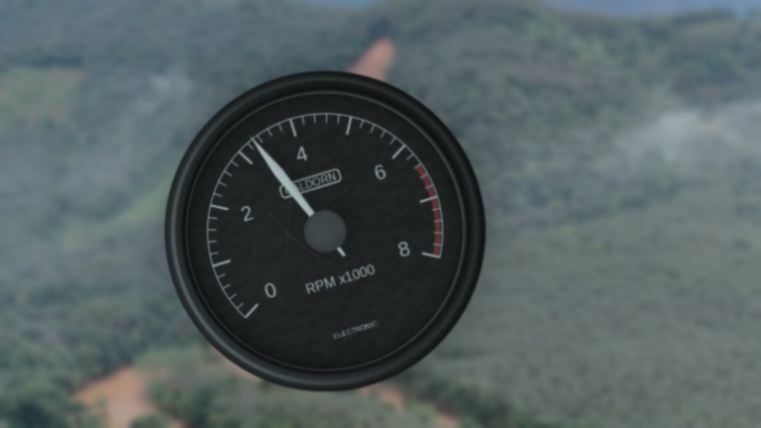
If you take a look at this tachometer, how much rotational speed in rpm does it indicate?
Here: 3300 rpm
